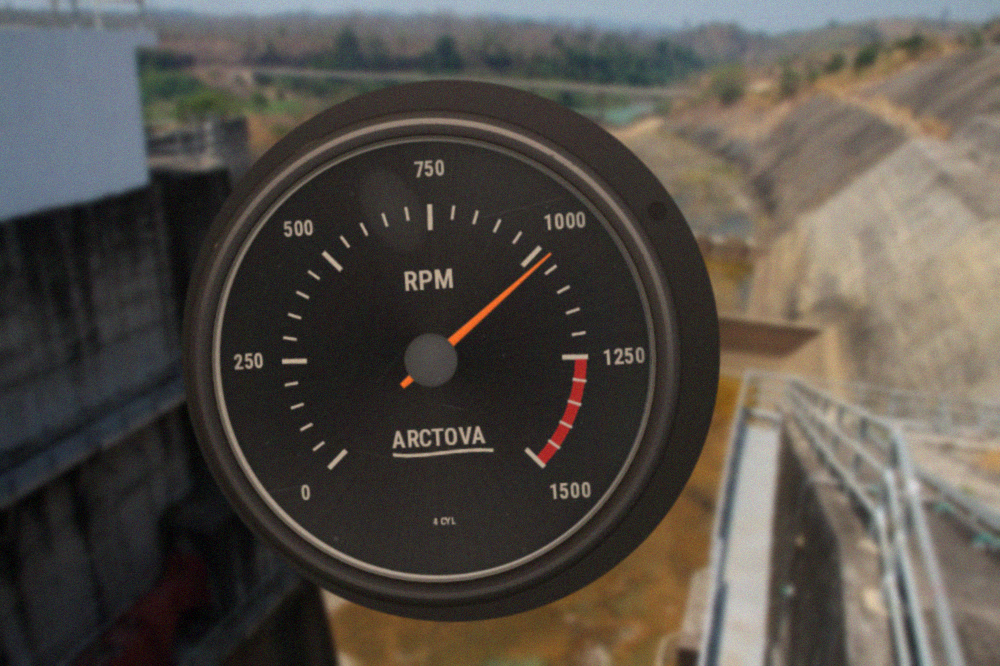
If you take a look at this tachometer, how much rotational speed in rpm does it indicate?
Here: 1025 rpm
